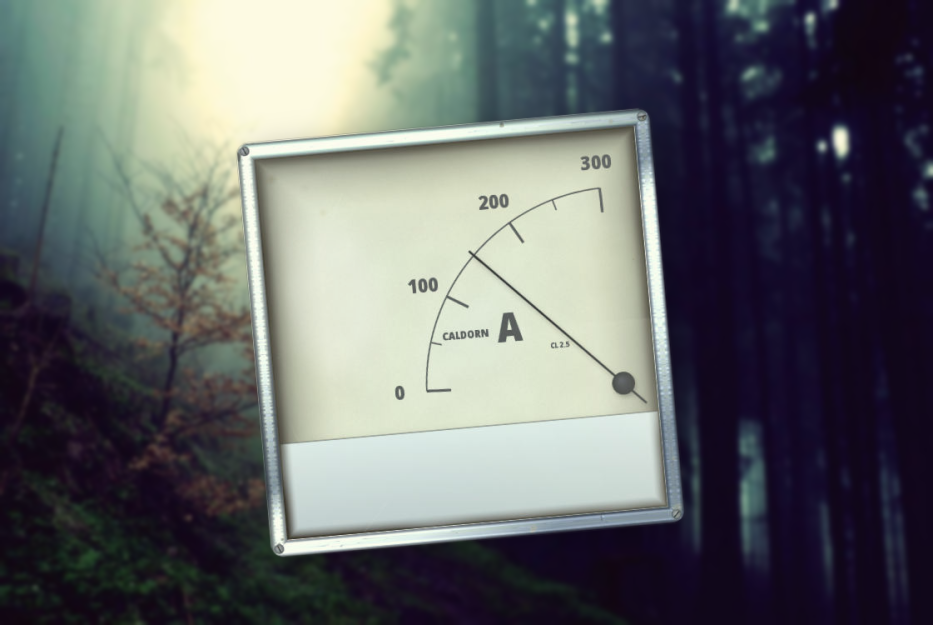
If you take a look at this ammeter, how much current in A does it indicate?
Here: 150 A
